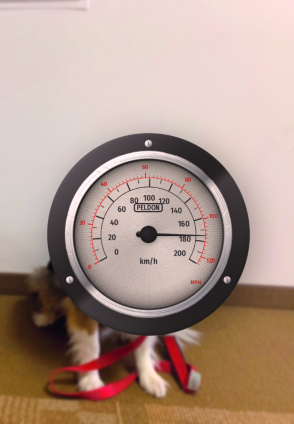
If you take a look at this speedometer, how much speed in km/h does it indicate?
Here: 175 km/h
